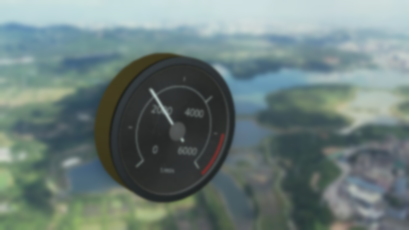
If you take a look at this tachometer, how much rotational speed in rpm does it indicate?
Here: 2000 rpm
